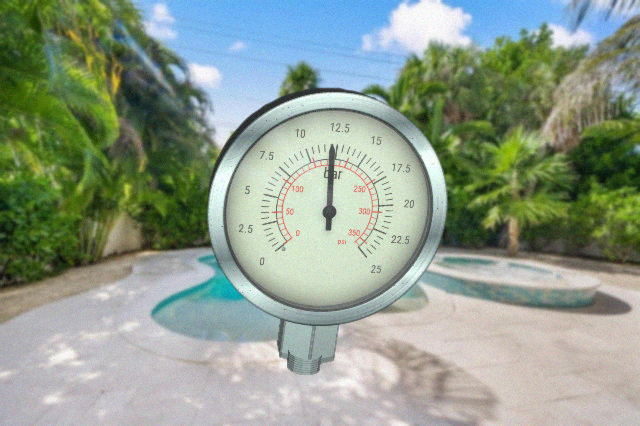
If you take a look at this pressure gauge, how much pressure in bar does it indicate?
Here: 12 bar
